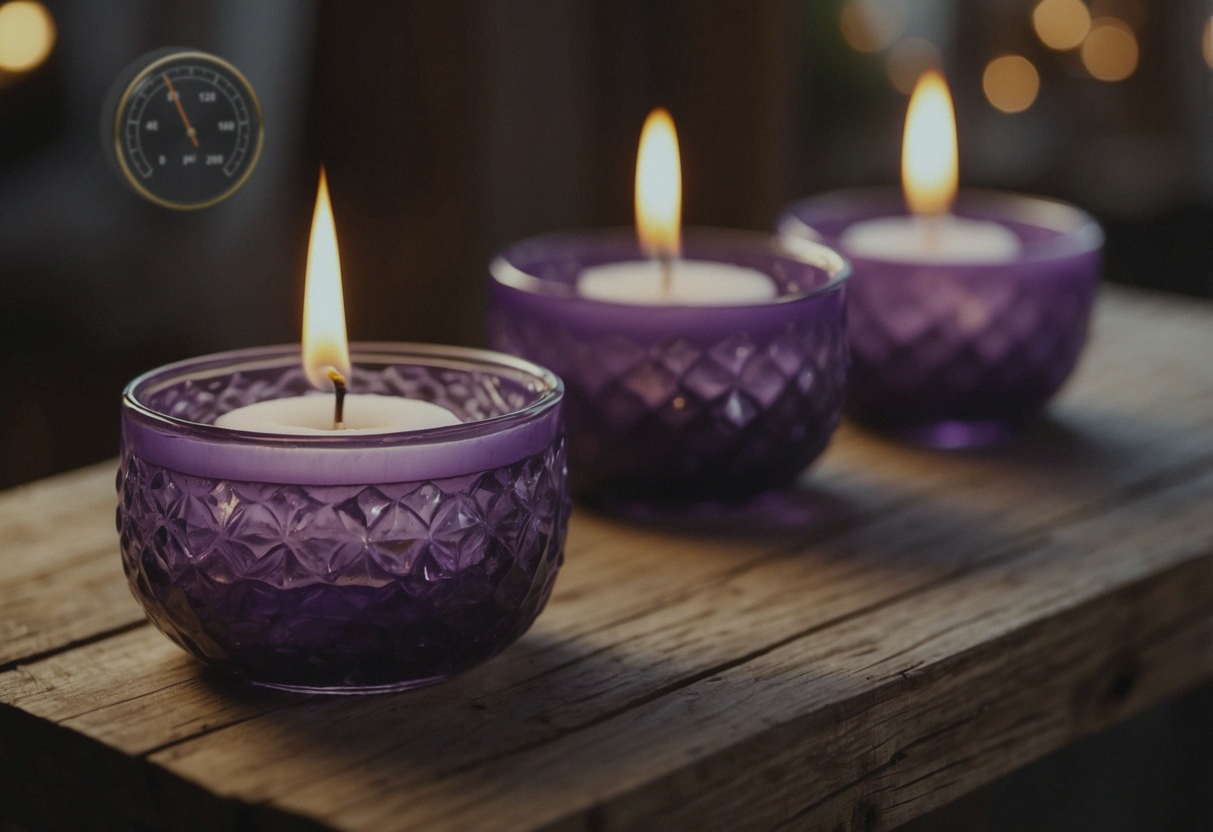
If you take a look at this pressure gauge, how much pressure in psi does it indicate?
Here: 80 psi
